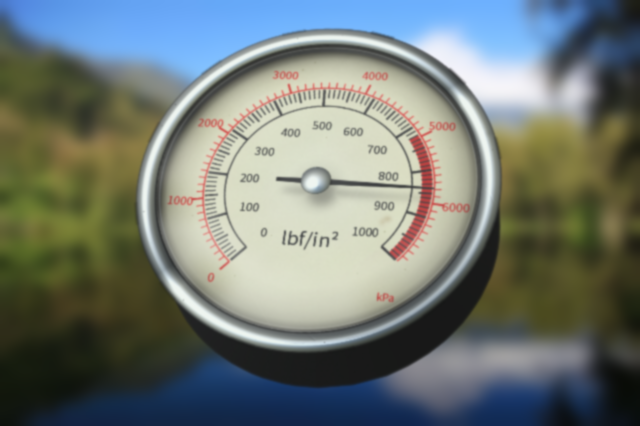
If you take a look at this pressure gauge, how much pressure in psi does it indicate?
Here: 850 psi
